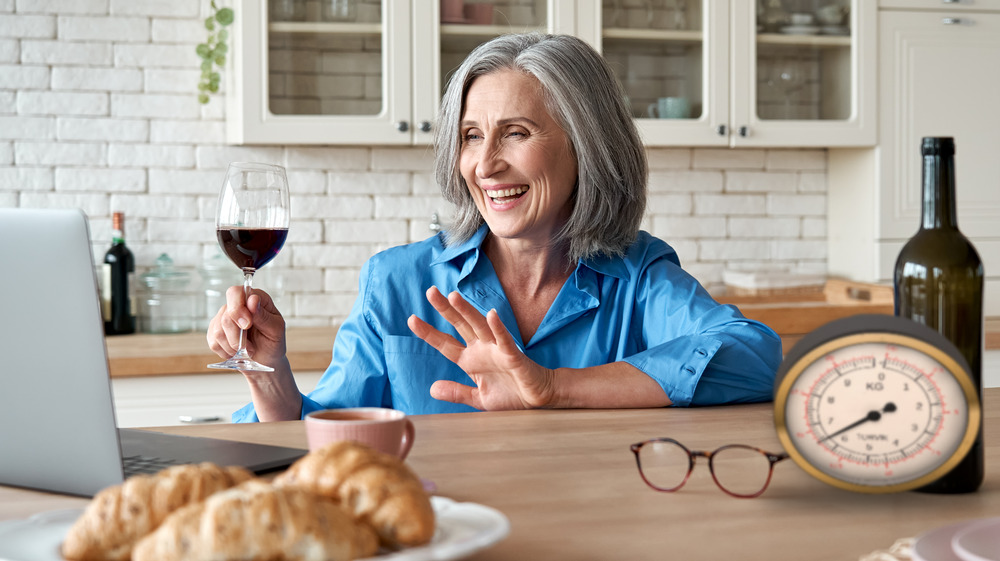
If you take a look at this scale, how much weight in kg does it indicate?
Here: 6.5 kg
